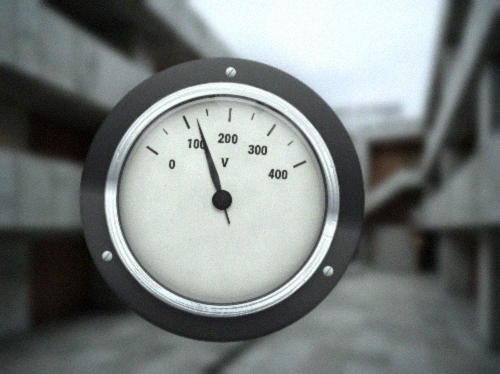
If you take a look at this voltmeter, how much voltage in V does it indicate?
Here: 125 V
